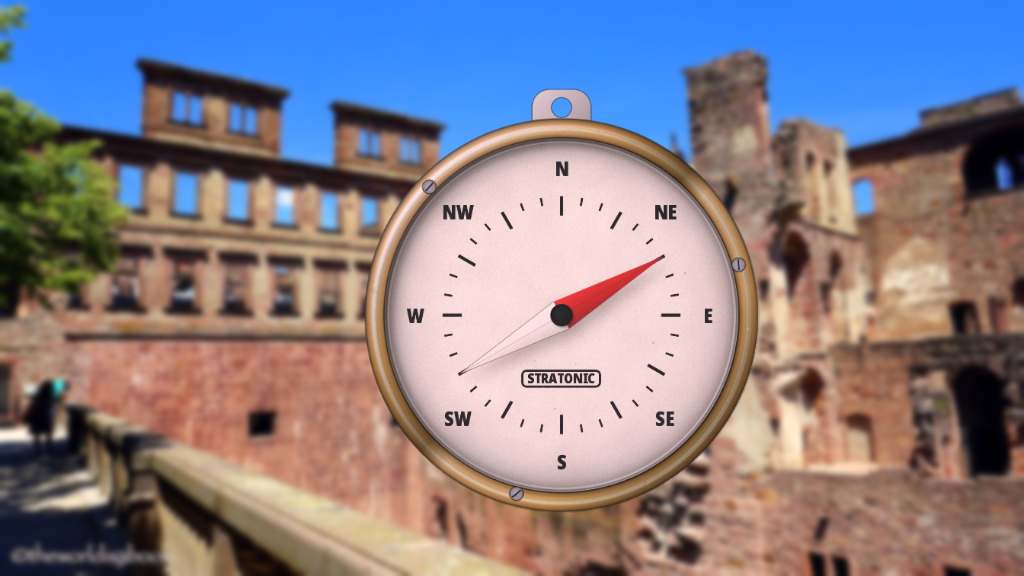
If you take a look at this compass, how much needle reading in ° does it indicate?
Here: 60 °
